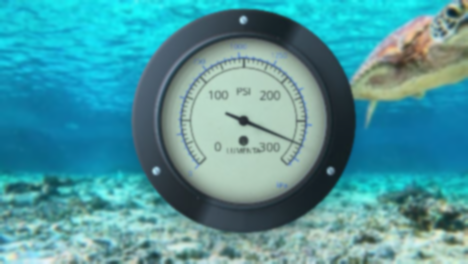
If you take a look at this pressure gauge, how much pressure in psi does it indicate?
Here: 275 psi
